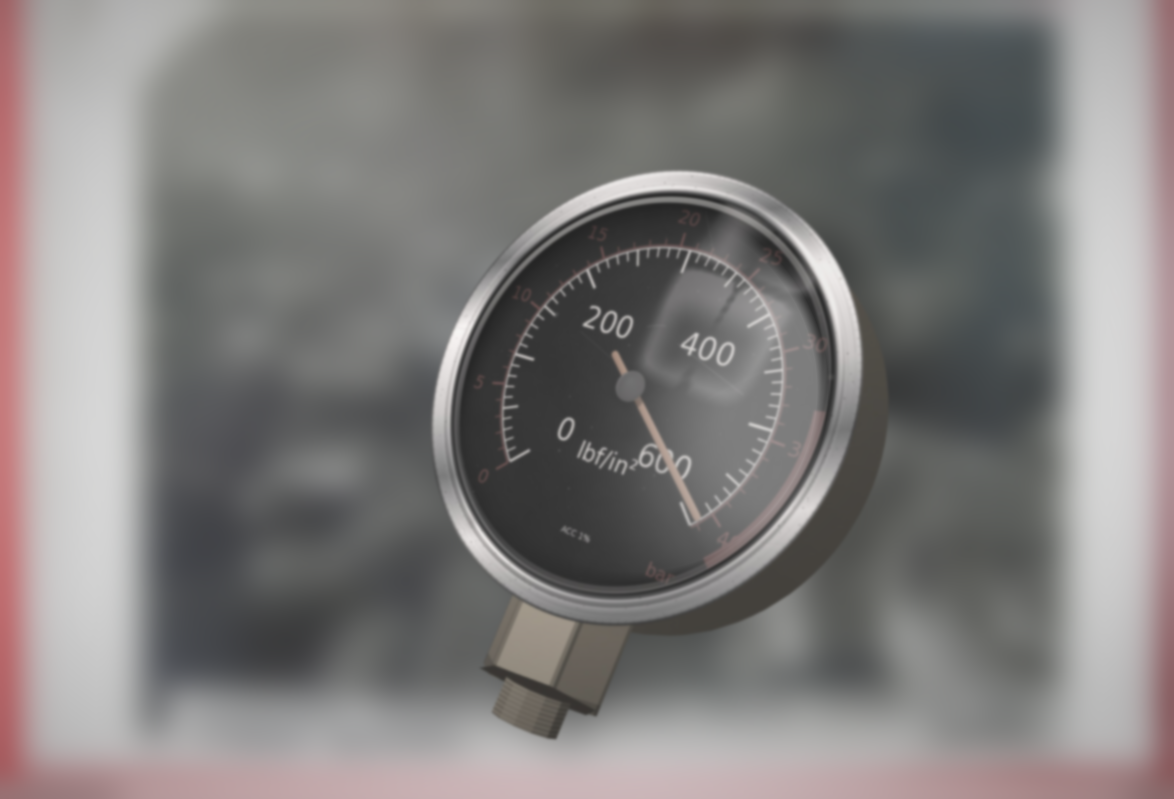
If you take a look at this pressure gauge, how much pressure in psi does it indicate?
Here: 590 psi
